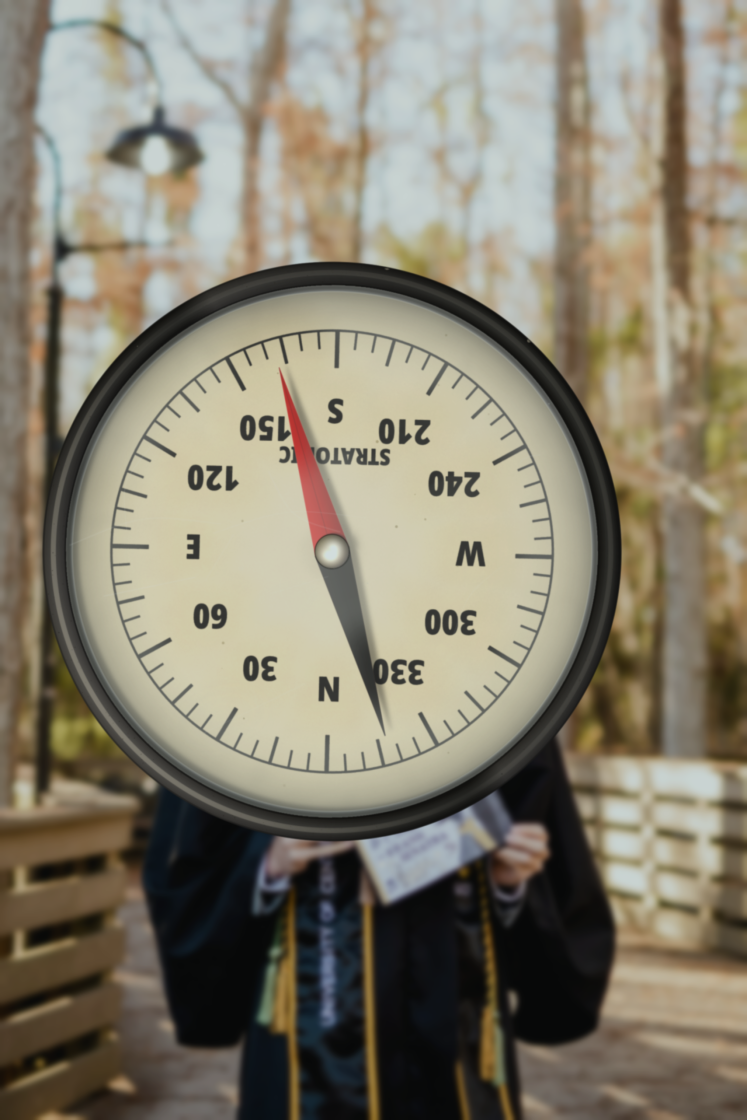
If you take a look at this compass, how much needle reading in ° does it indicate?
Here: 162.5 °
